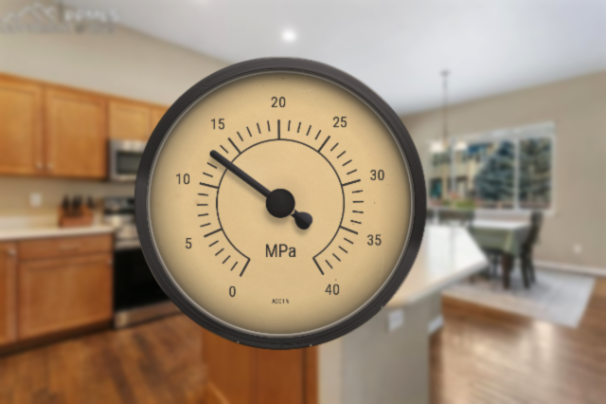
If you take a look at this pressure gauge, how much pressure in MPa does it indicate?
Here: 13 MPa
